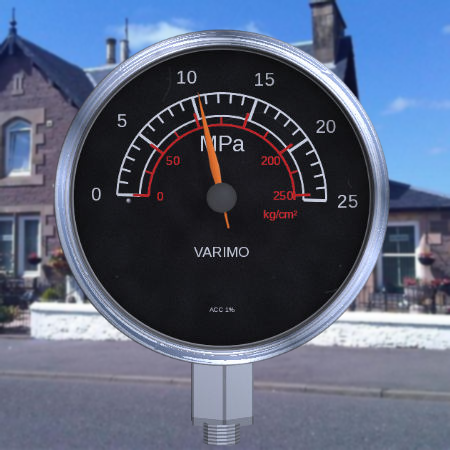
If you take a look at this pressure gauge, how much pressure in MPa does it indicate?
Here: 10.5 MPa
